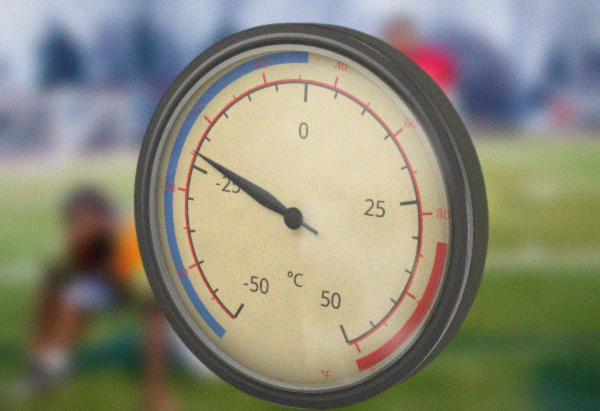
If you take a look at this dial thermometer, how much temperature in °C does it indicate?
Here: -22.5 °C
